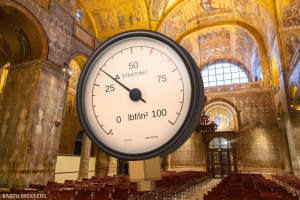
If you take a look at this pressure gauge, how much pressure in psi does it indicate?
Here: 32.5 psi
